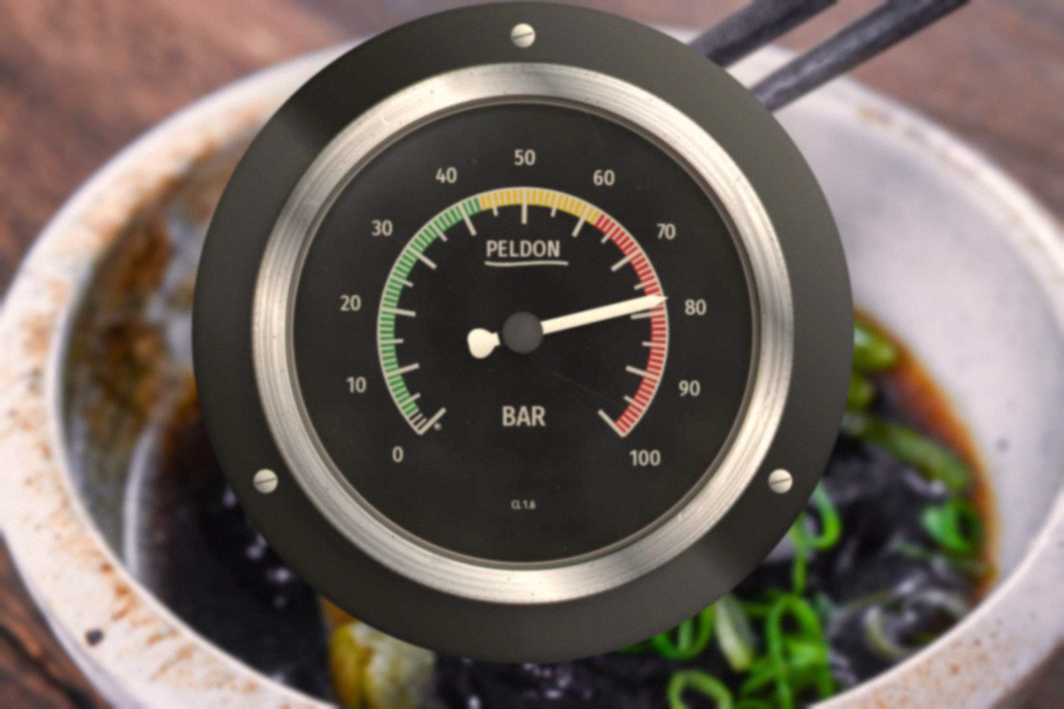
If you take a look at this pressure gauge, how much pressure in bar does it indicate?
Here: 78 bar
